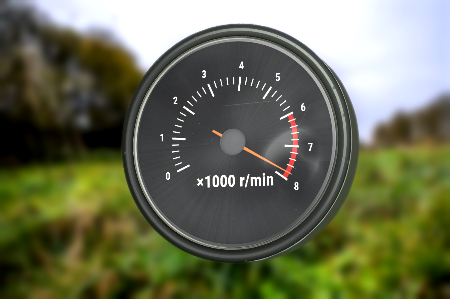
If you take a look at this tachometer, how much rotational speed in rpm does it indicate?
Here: 7800 rpm
